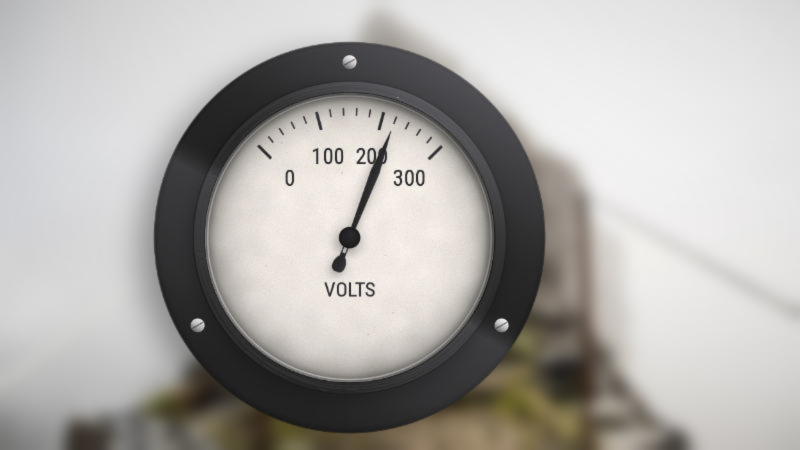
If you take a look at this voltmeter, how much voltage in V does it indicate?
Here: 220 V
